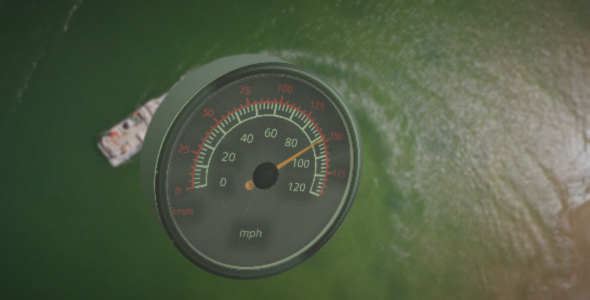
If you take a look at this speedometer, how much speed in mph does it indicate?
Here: 90 mph
